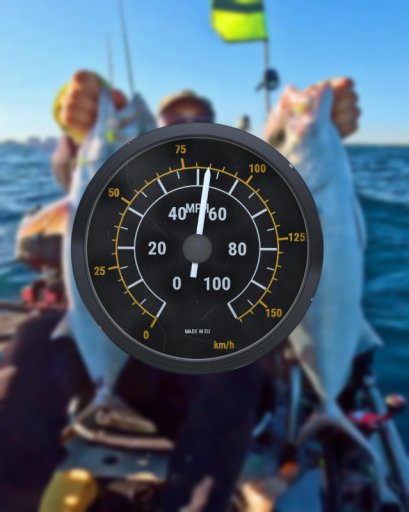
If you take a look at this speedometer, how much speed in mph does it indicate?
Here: 52.5 mph
